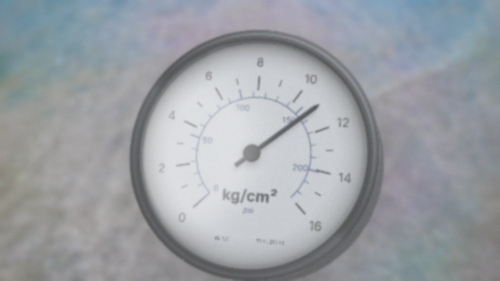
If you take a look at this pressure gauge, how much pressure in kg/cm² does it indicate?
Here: 11 kg/cm²
